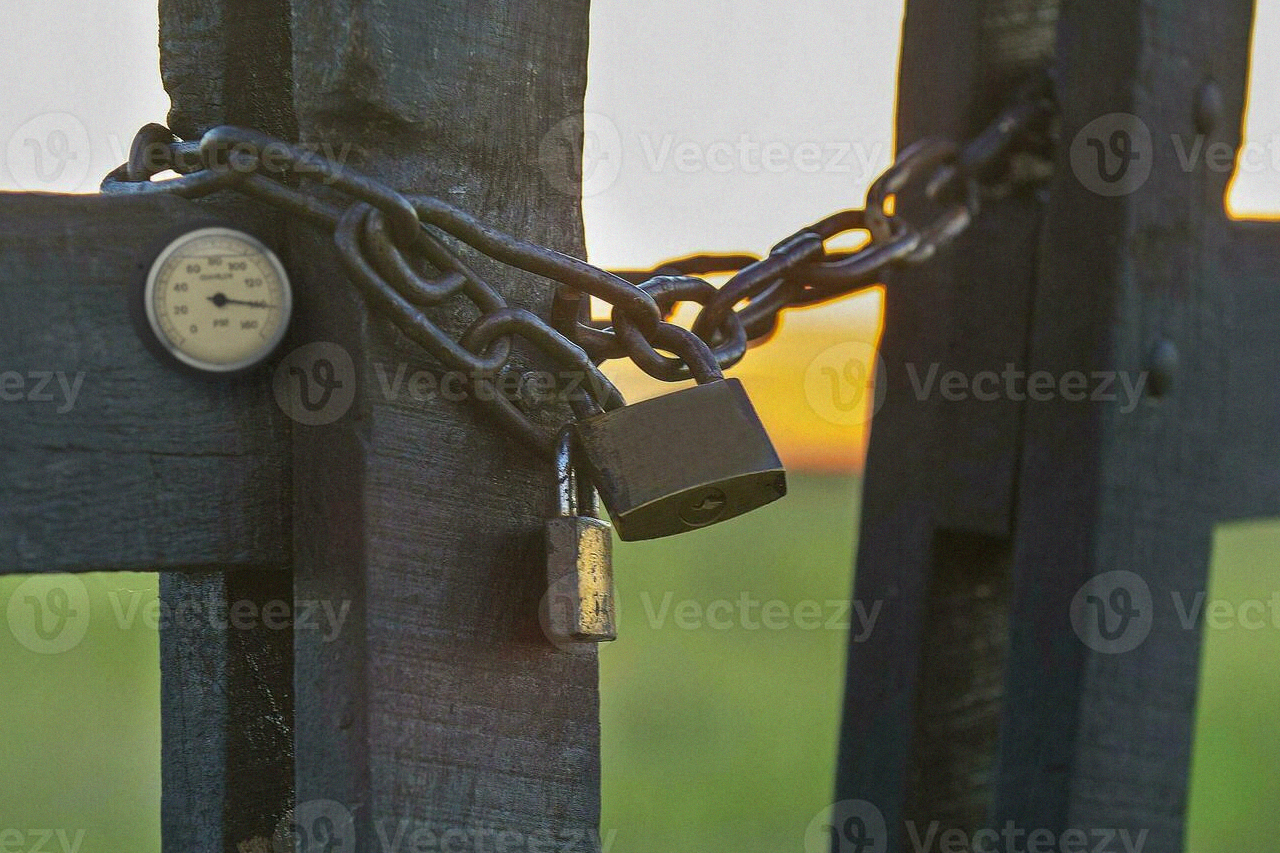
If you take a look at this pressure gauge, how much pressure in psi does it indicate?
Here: 140 psi
